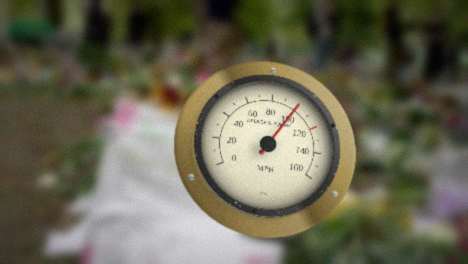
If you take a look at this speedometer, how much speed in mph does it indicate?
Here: 100 mph
